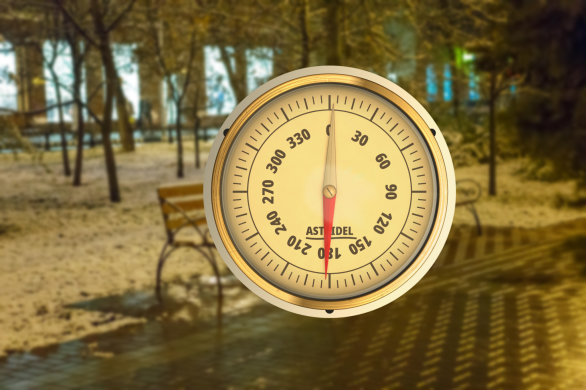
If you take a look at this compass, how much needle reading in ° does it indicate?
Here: 182.5 °
